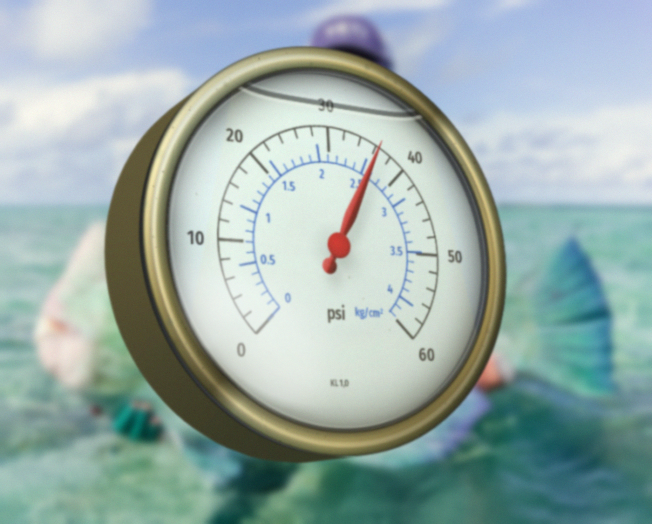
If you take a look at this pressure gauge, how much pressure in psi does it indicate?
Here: 36 psi
